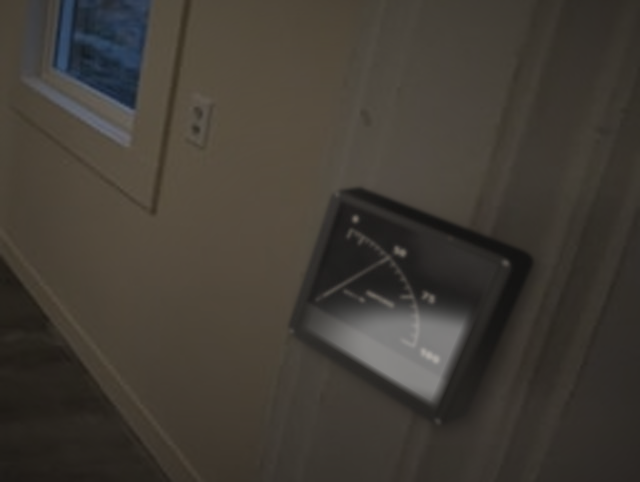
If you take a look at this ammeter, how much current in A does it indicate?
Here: 50 A
